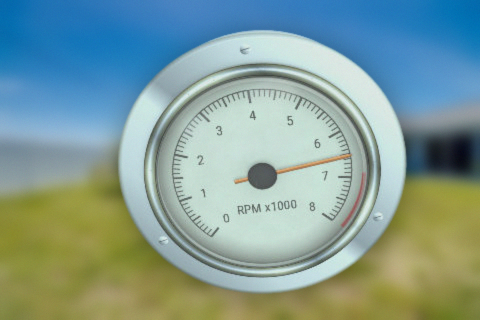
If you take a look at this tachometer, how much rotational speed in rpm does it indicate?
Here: 6500 rpm
